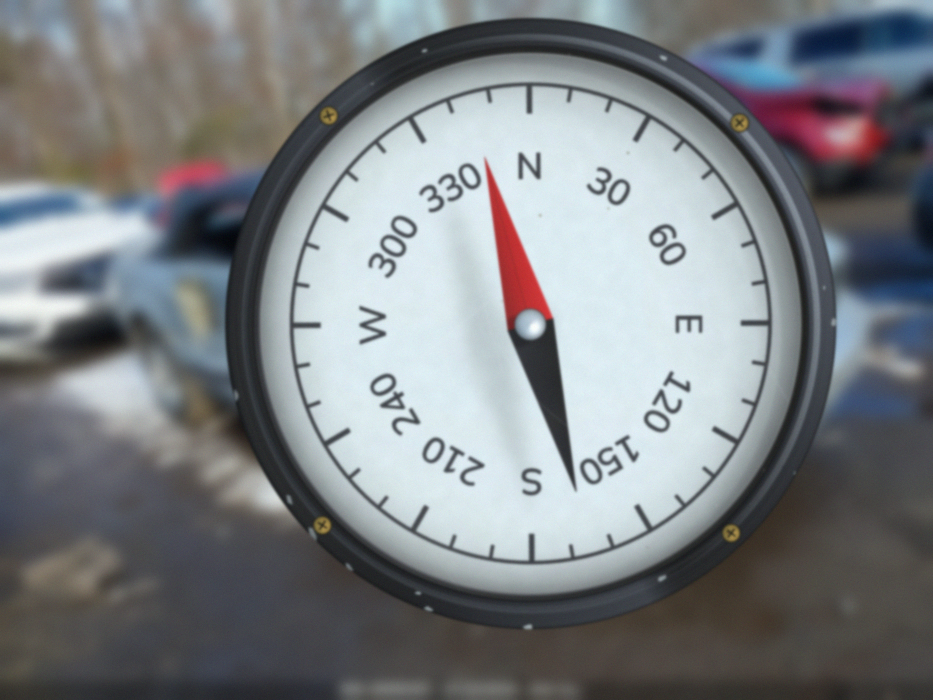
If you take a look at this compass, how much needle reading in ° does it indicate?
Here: 345 °
